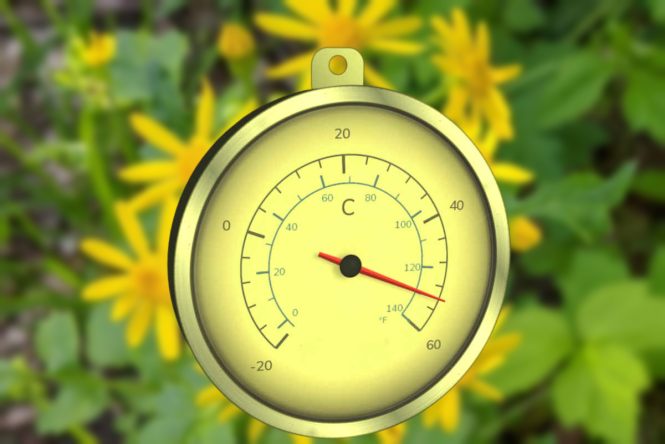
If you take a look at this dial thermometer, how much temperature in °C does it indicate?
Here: 54 °C
